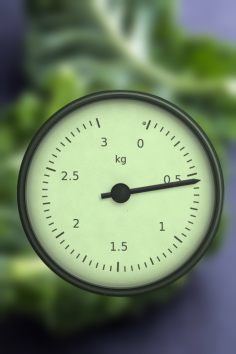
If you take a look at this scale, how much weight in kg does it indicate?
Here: 0.55 kg
